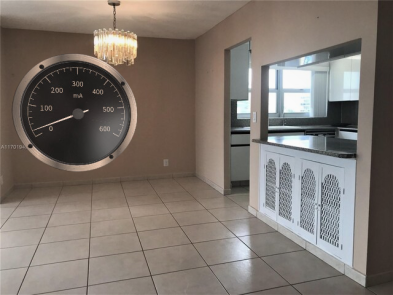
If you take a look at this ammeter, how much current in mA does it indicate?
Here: 20 mA
